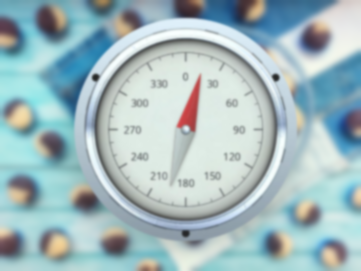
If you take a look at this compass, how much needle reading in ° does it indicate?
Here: 15 °
